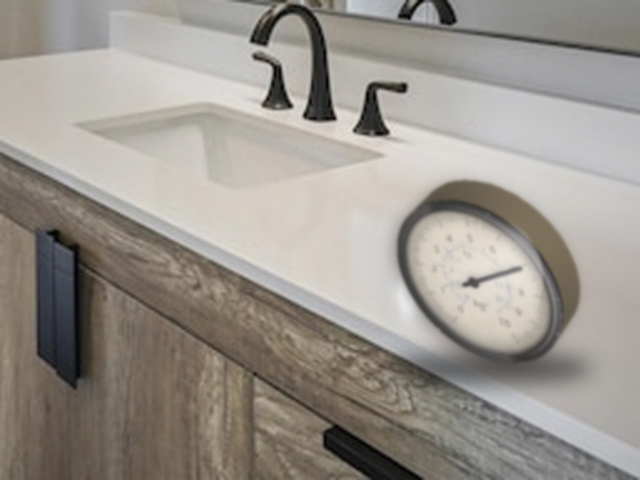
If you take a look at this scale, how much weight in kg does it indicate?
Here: 7 kg
